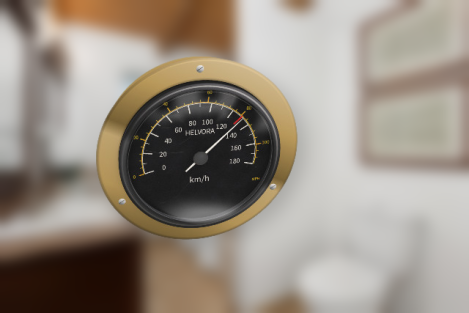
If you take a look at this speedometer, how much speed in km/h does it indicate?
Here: 130 km/h
